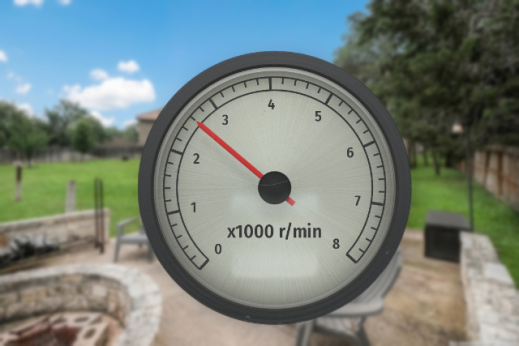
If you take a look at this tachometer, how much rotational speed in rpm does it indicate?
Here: 2600 rpm
